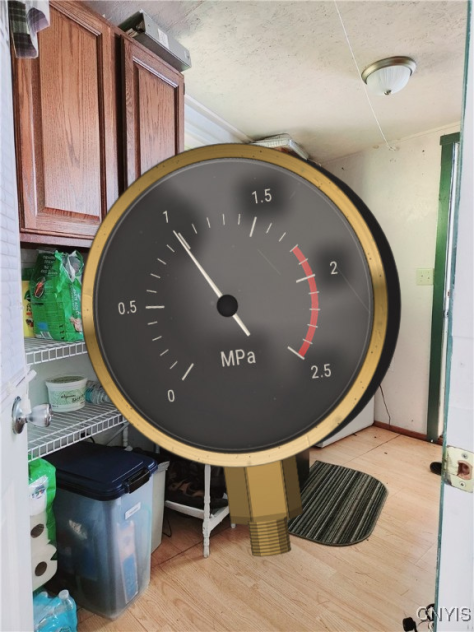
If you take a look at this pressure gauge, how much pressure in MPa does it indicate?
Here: 1 MPa
